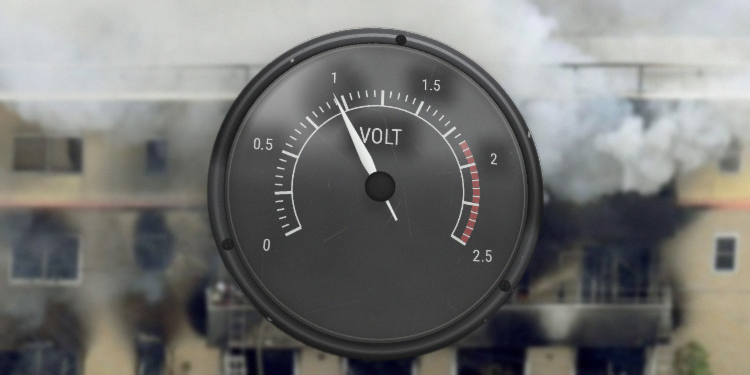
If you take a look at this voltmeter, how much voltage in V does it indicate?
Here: 0.95 V
